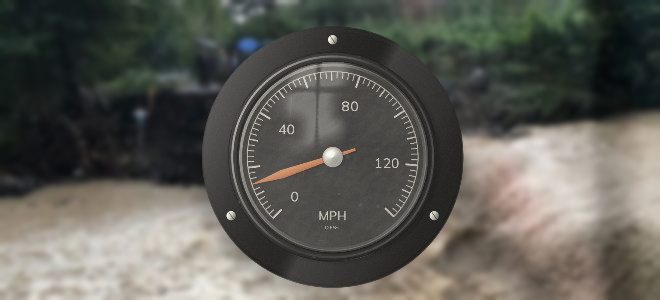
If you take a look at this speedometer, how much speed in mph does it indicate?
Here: 14 mph
